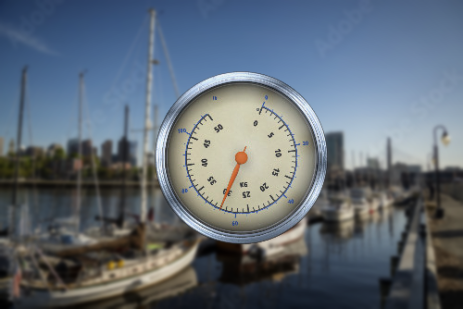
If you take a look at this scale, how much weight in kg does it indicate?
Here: 30 kg
